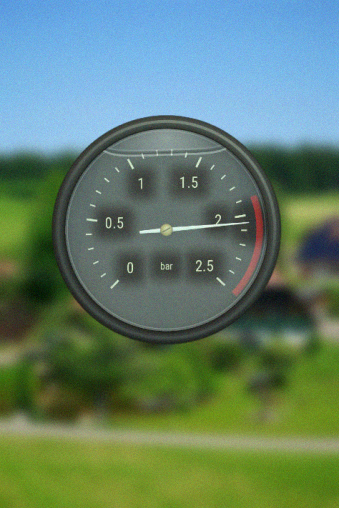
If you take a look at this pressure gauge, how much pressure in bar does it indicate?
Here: 2.05 bar
